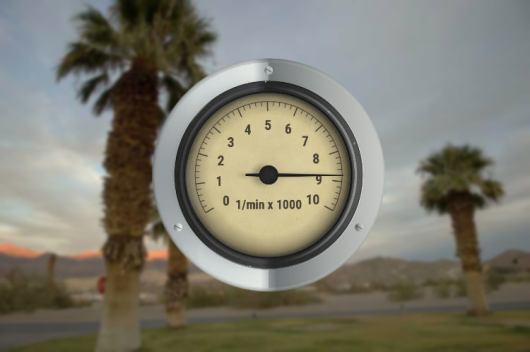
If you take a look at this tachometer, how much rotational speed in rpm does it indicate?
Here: 8800 rpm
